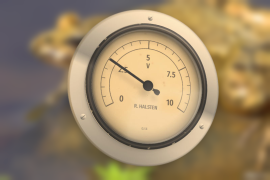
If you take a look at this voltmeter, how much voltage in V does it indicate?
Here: 2.5 V
